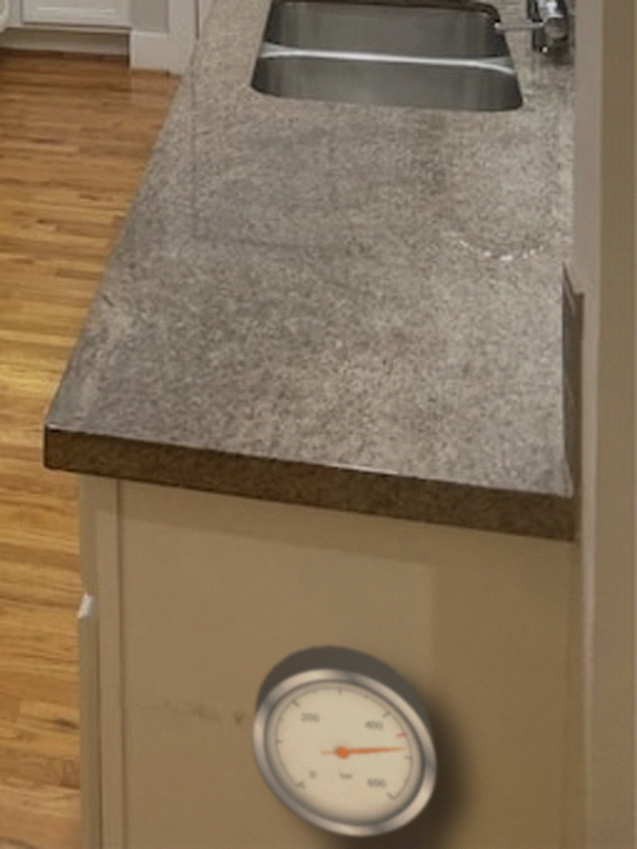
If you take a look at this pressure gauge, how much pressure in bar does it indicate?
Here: 475 bar
